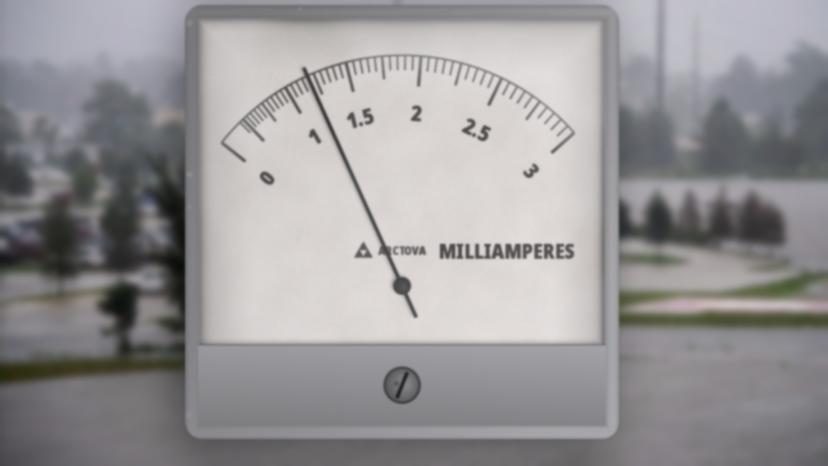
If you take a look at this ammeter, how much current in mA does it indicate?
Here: 1.2 mA
